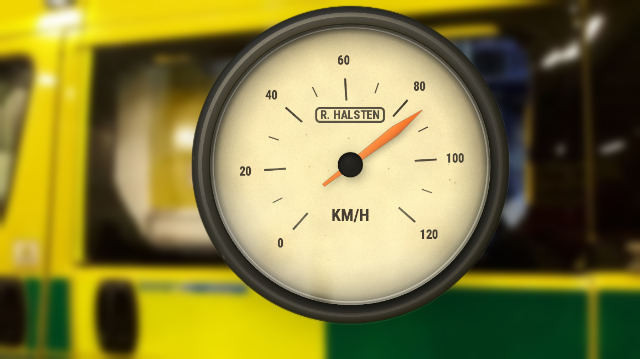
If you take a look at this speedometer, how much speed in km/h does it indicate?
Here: 85 km/h
